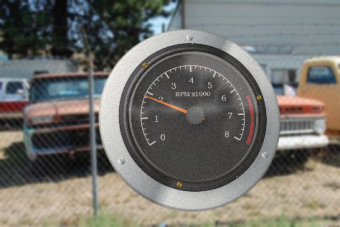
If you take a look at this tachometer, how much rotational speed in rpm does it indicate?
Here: 1800 rpm
